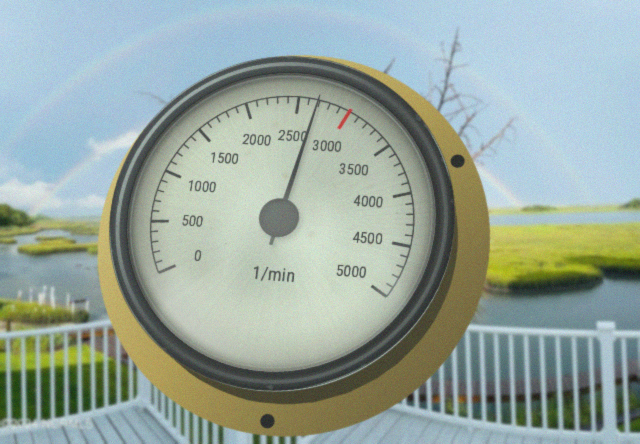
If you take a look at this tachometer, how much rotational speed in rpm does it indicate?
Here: 2700 rpm
